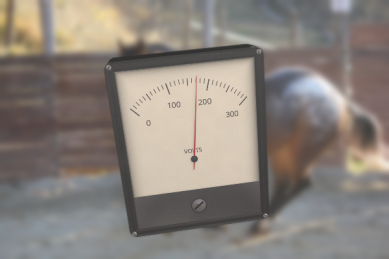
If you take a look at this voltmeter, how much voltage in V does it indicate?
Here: 170 V
